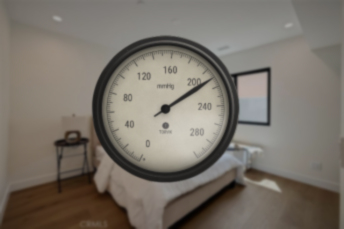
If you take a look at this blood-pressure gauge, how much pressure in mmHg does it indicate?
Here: 210 mmHg
